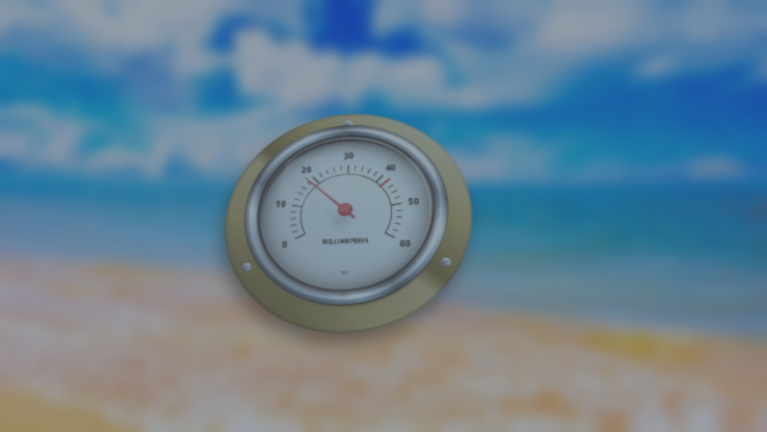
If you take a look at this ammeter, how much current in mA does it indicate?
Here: 18 mA
